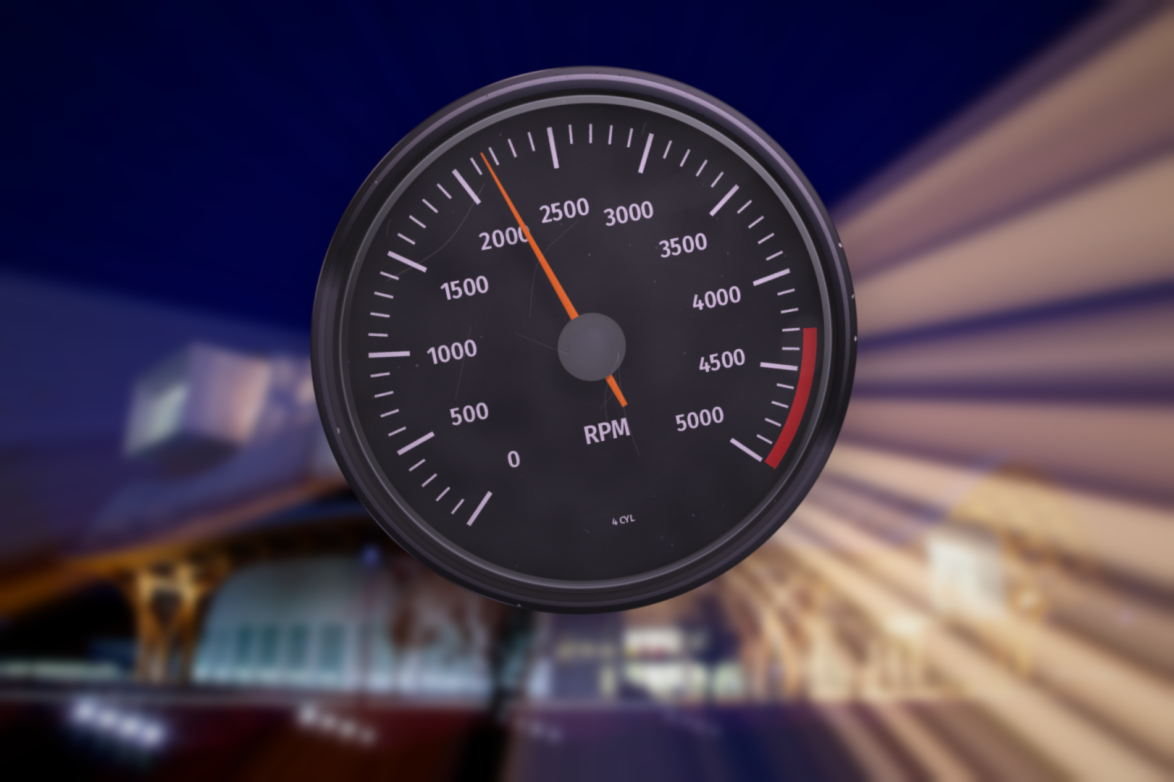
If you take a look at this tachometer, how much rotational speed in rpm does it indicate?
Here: 2150 rpm
